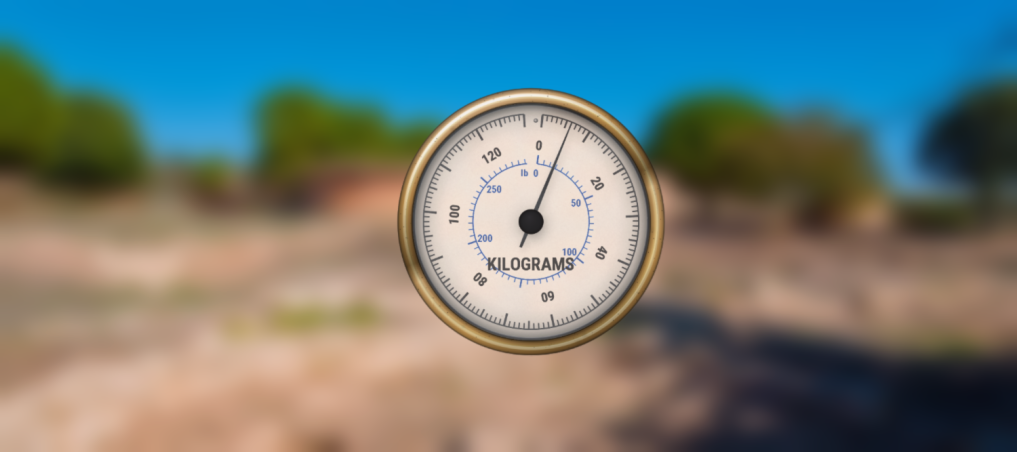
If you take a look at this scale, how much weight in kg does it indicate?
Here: 6 kg
